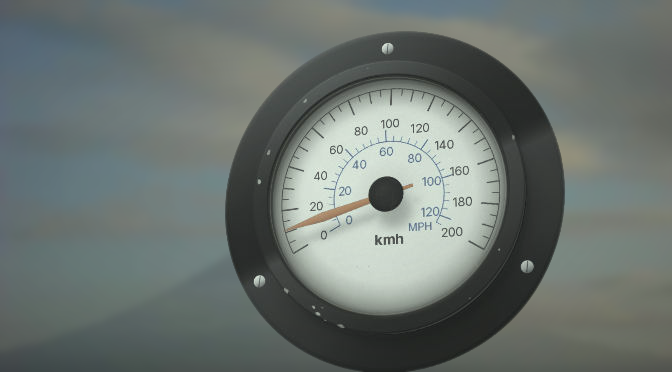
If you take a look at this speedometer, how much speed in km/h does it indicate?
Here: 10 km/h
